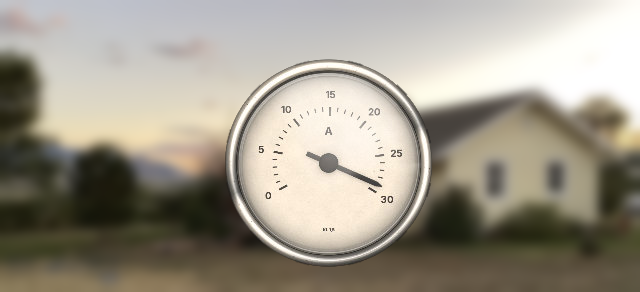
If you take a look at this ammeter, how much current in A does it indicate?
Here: 29 A
